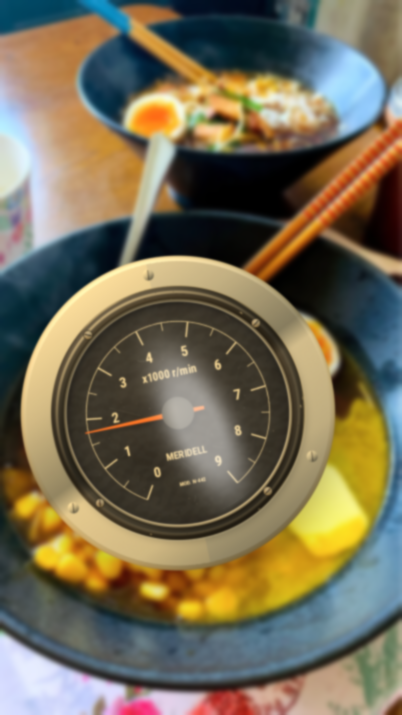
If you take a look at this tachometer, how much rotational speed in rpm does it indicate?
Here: 1750 rpm
